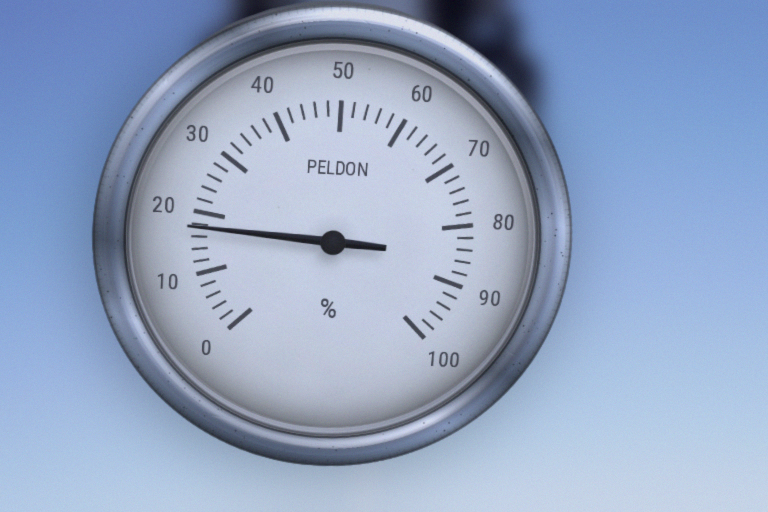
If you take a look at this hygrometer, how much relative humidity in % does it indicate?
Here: 18 %
